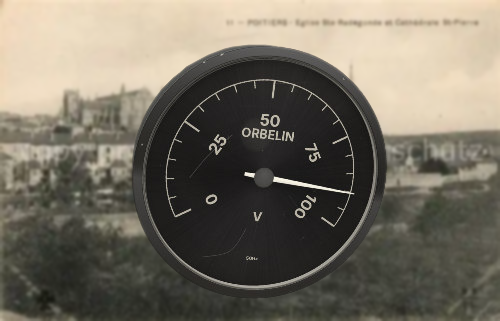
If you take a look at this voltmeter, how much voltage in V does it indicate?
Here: 90 V
